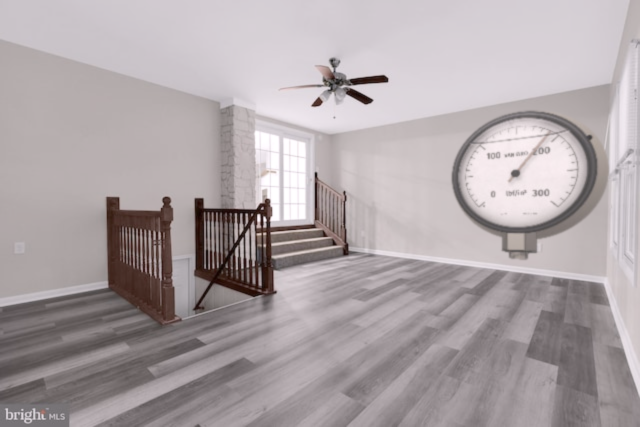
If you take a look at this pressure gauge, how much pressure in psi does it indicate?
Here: 190 psi
